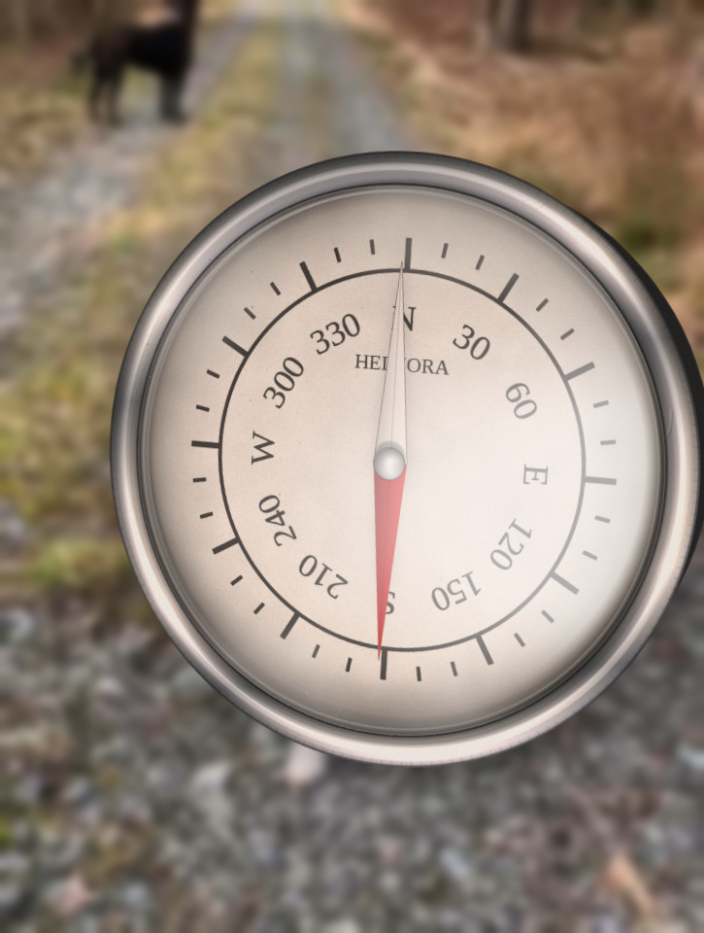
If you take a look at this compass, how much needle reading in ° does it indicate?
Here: 180 °
